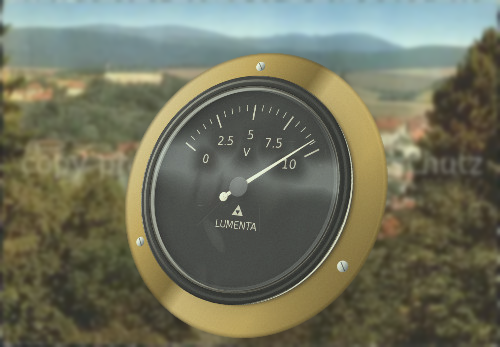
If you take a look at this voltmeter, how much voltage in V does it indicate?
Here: 9.5 V
